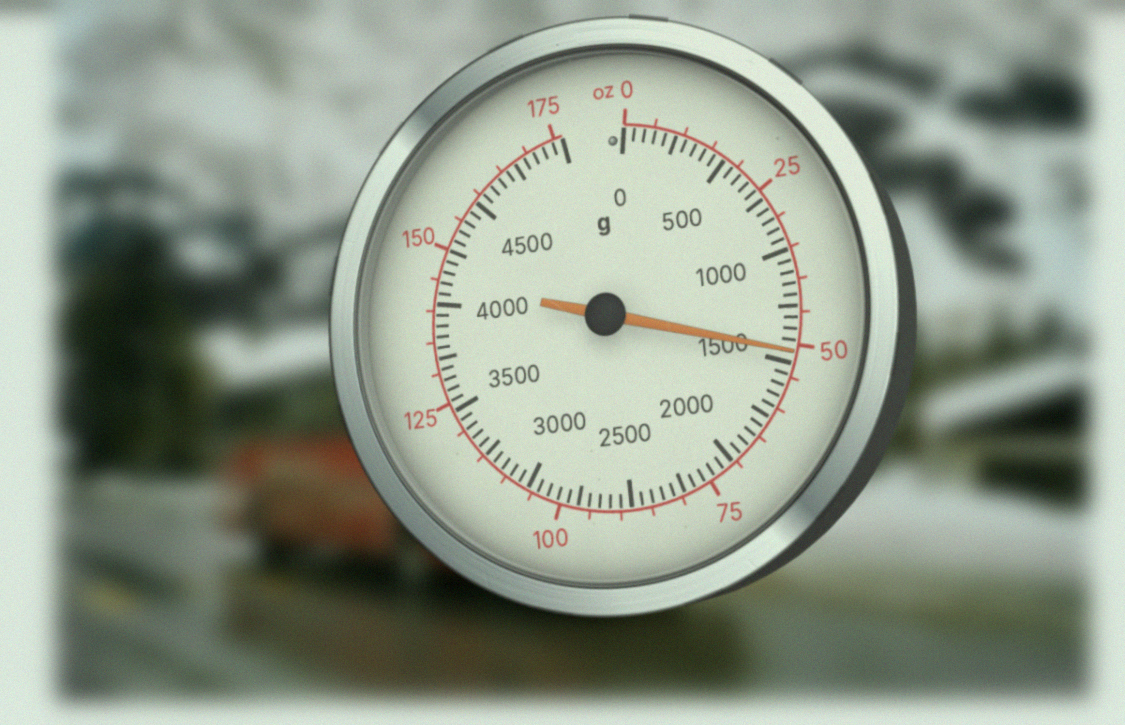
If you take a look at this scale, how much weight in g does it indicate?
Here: 1450 g
